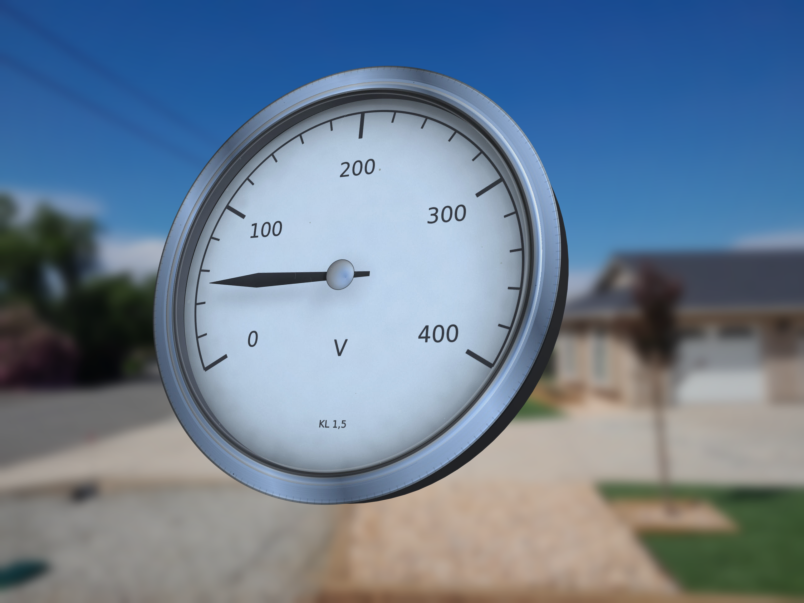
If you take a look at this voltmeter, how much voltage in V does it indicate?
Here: 50 V
